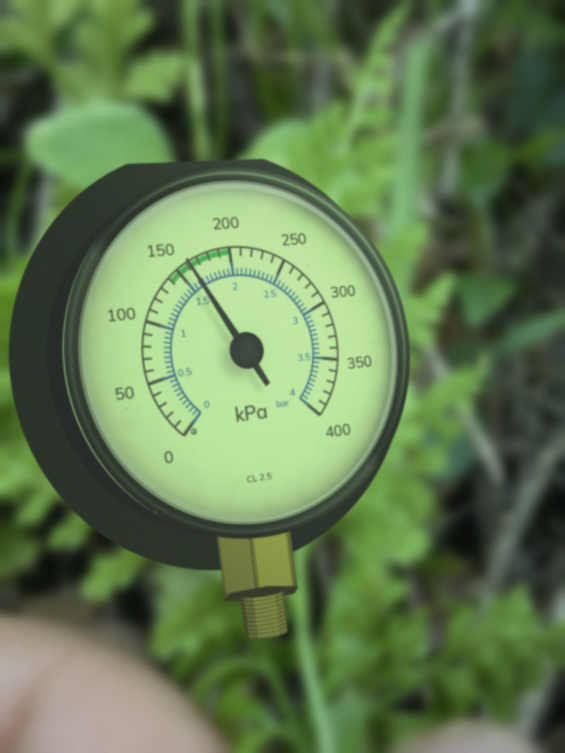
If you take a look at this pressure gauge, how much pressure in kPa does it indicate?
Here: 160 kPa
